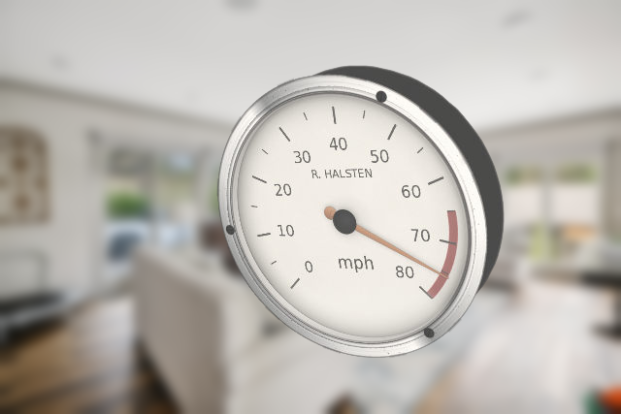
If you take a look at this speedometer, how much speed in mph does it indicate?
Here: 75 mph
